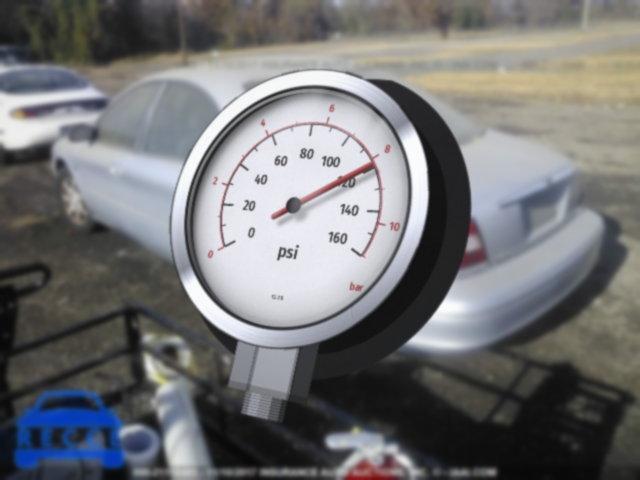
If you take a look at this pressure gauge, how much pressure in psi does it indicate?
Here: 120 psi
